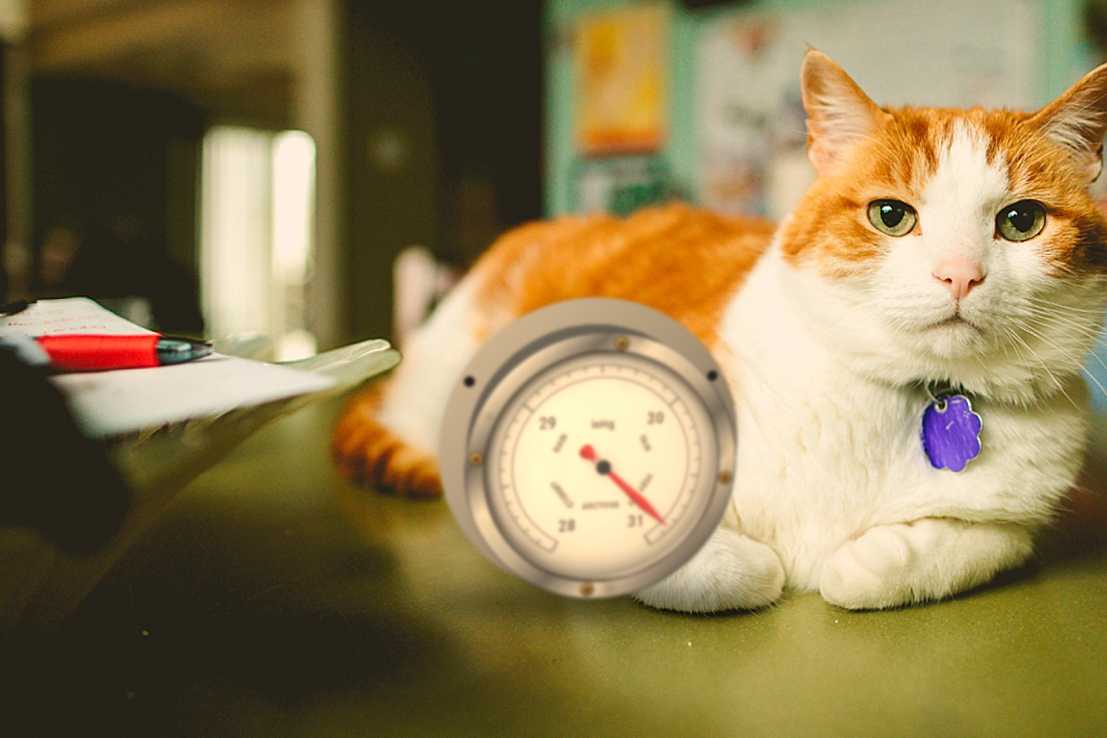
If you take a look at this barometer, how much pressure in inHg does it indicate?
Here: 30.85 inHg
